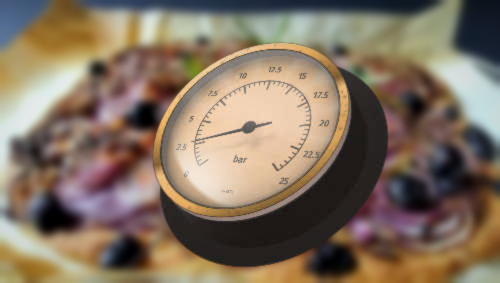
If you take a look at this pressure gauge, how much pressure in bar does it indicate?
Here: 2.5 bar
